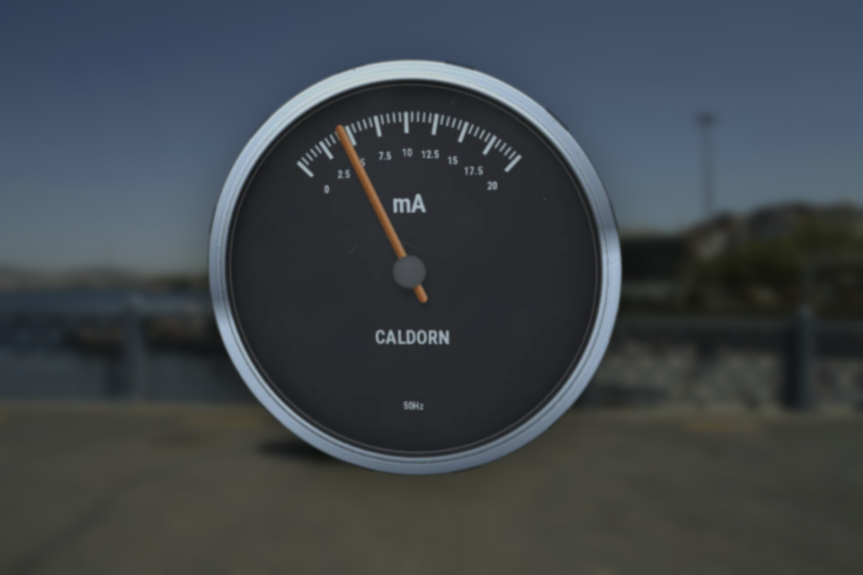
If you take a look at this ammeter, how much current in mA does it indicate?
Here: 4.5 mA
